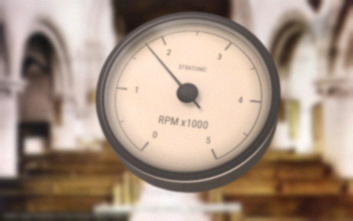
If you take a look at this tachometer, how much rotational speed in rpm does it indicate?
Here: 1750 rpm
